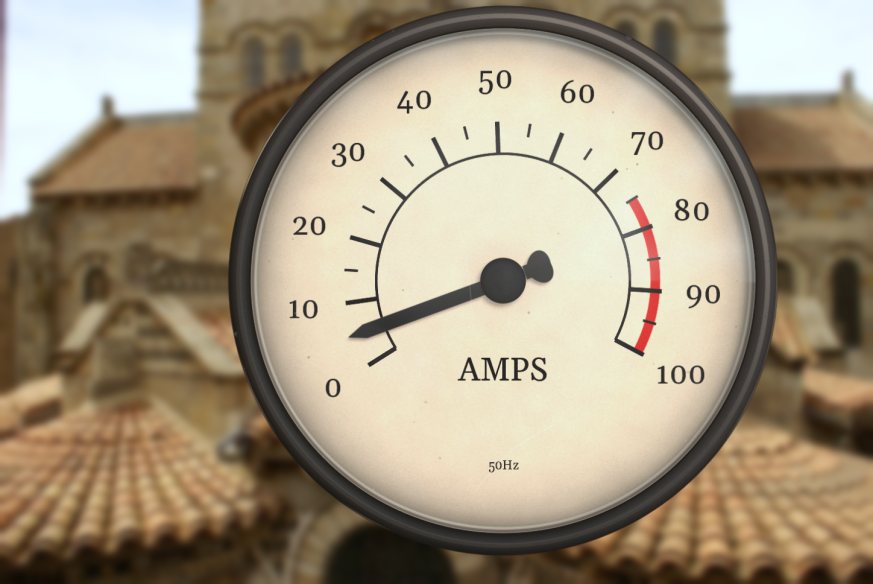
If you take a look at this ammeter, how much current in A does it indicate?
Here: 5 A
